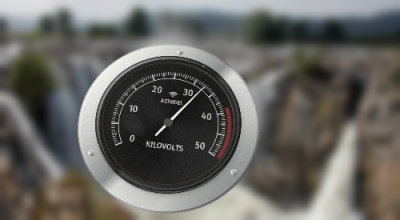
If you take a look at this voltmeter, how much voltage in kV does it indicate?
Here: 32.5 kV
